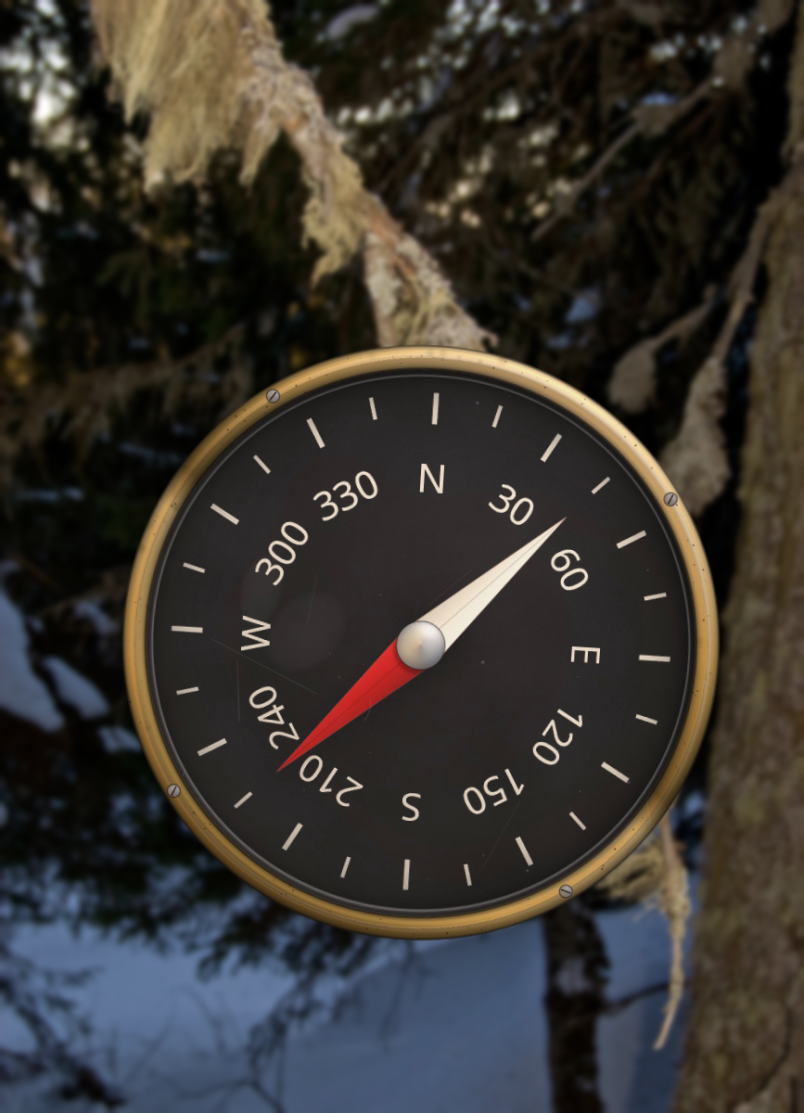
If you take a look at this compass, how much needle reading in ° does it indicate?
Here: 225 °
